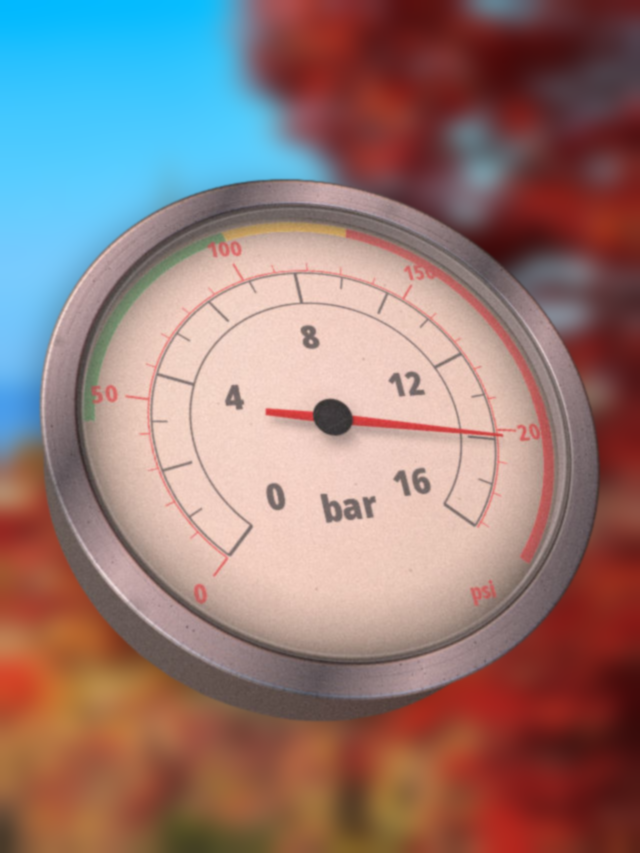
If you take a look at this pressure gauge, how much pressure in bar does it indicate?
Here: 14 bar
